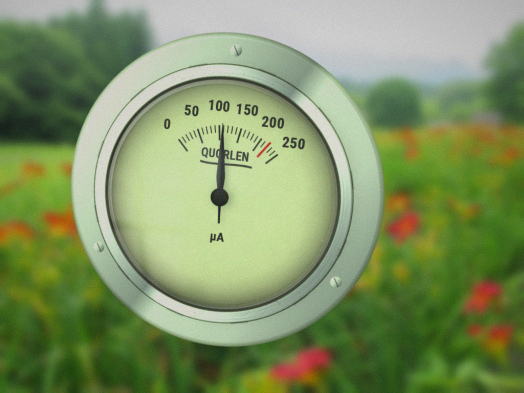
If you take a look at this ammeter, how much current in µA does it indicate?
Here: 110 µA
